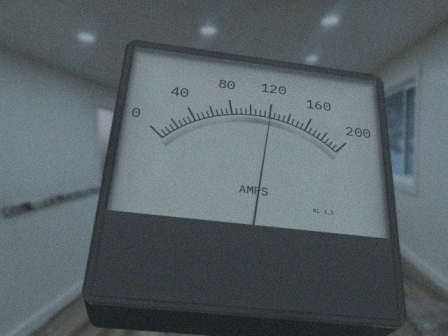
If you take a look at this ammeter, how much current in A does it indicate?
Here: 120 A
